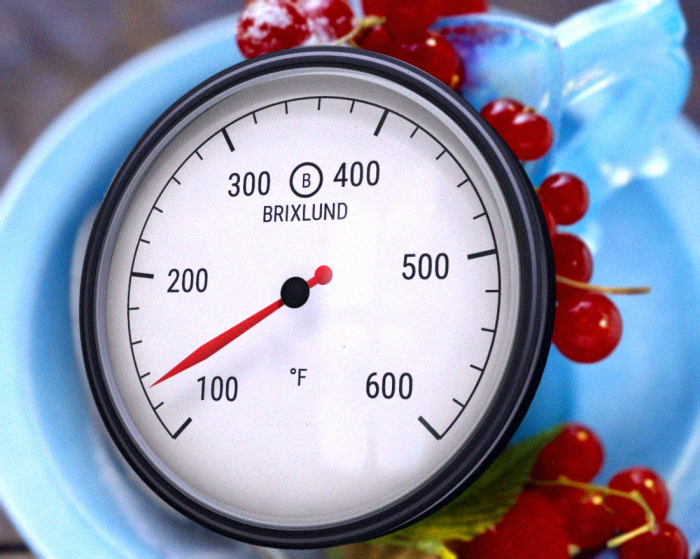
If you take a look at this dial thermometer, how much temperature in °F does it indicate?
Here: 130 °F
